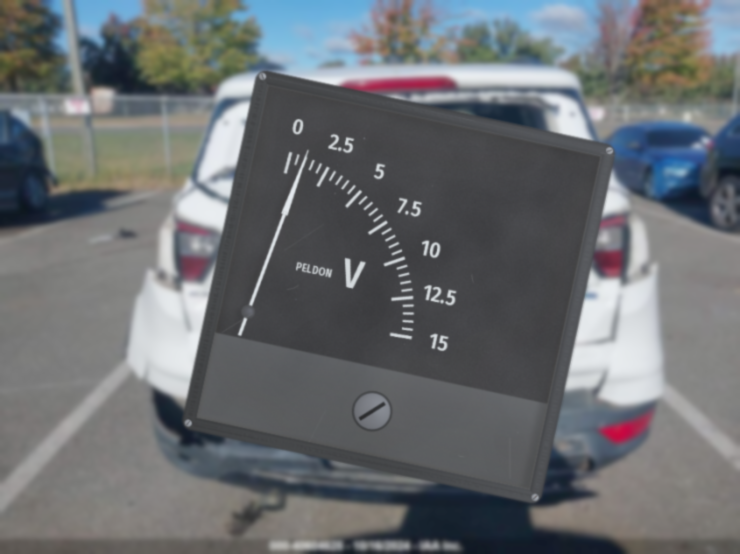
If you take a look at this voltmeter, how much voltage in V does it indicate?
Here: 1 V
